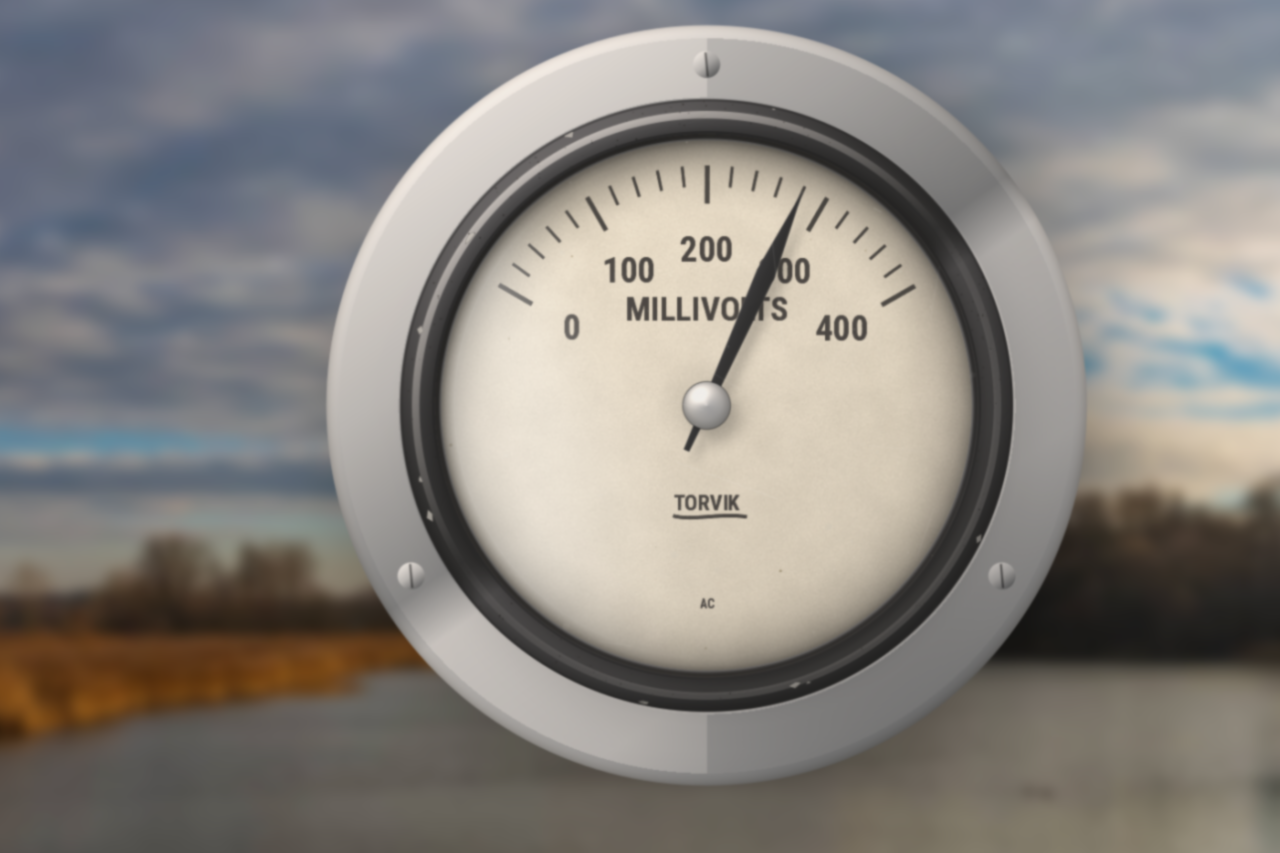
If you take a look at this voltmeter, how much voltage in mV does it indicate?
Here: 280 mV
